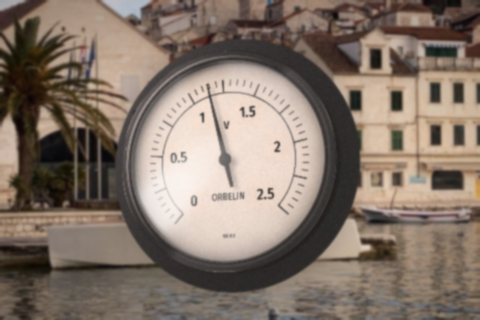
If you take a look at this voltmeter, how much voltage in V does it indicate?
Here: 1.15 V
